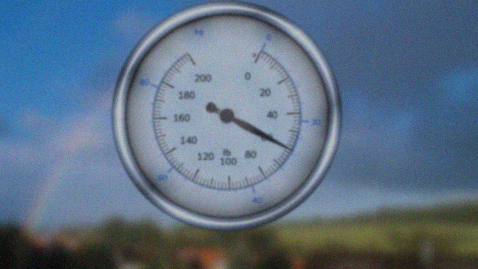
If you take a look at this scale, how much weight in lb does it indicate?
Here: 60 lb
